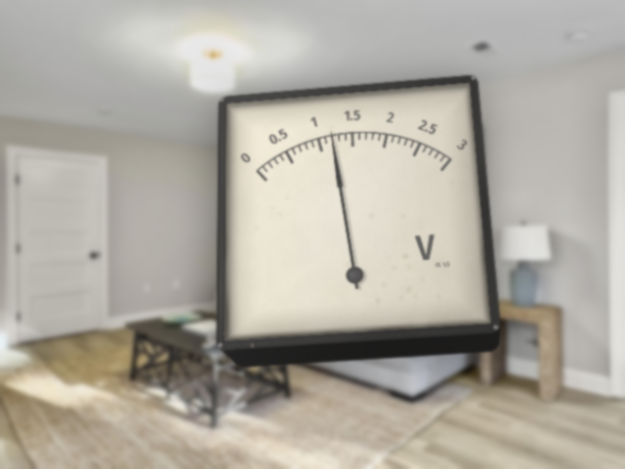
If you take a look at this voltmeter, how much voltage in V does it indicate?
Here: 1.2 V
